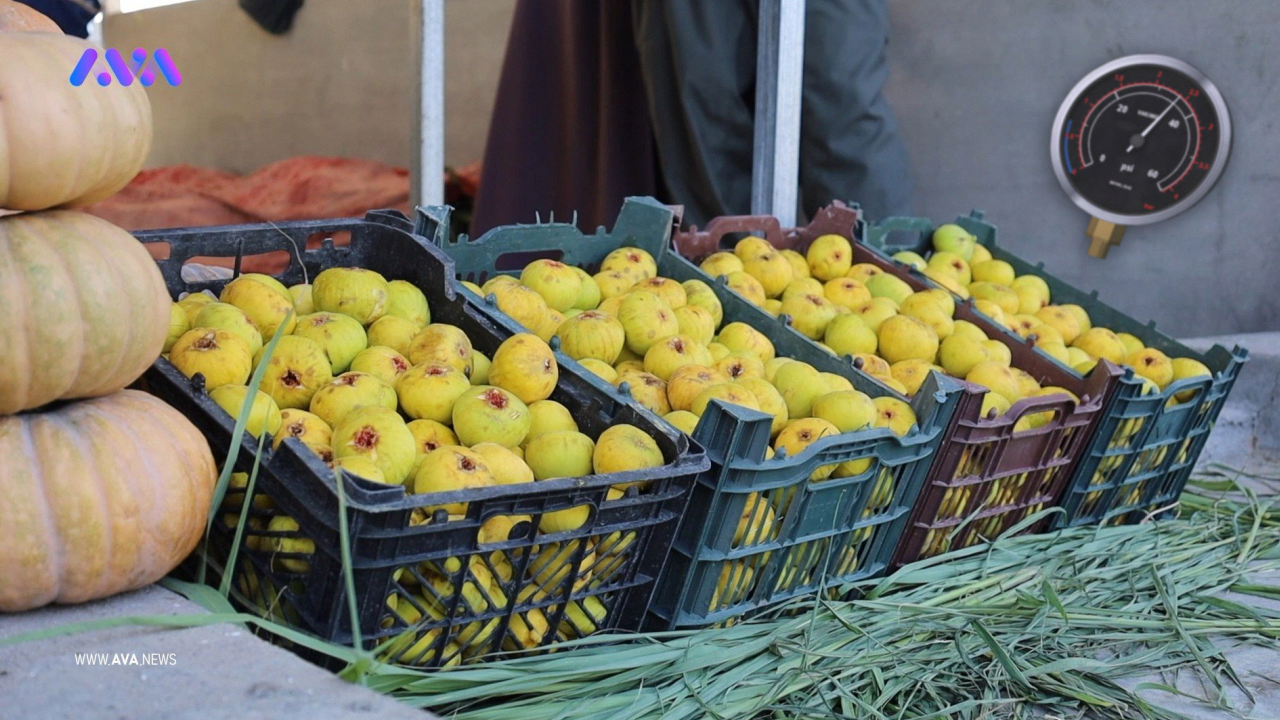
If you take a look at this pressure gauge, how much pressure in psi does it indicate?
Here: 35 psi
